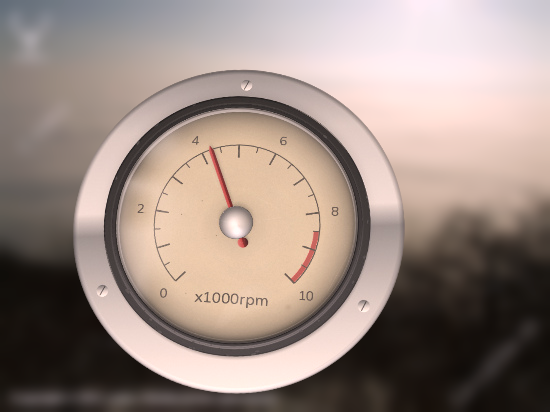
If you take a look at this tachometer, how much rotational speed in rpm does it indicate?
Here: 4250 rpm
